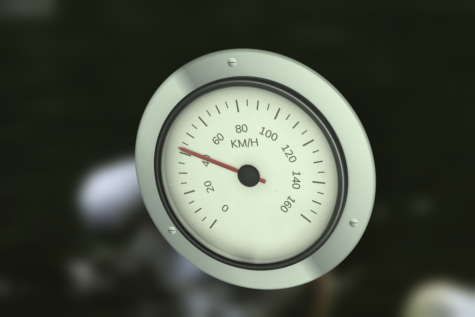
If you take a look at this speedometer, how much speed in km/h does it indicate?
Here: 42.5 km/h
